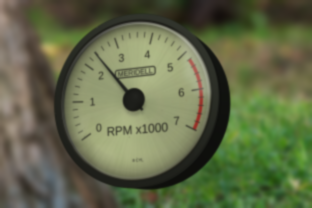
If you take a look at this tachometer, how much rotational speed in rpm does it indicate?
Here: 2400 rpm
